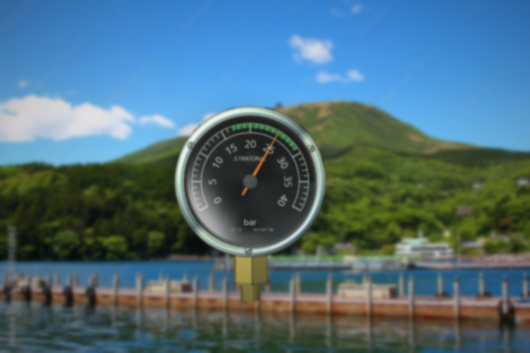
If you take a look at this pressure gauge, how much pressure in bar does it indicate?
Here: 25 bar
